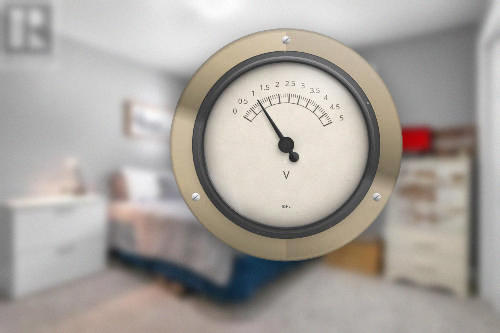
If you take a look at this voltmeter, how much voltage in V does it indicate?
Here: 1 V
